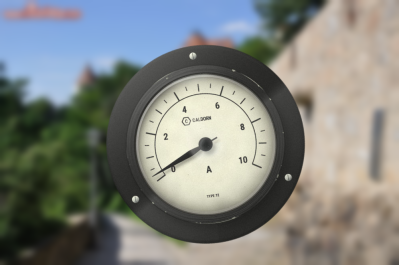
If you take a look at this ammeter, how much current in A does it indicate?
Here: 0.25 A
